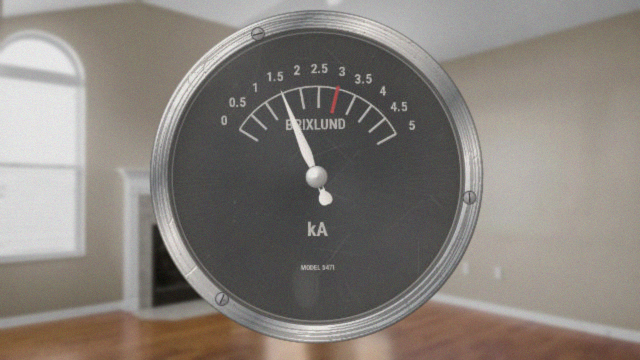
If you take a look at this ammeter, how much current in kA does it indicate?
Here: 1.5 kA
